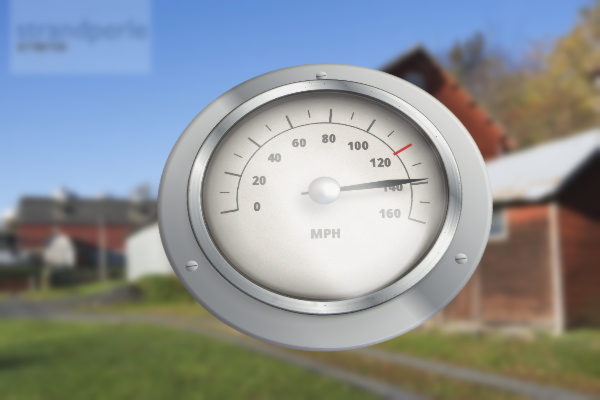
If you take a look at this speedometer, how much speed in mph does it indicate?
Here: 140 mph
